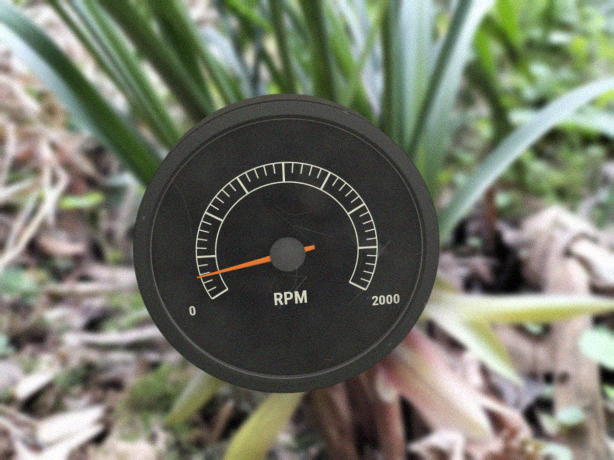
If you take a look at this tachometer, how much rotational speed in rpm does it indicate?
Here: 150 rpm
